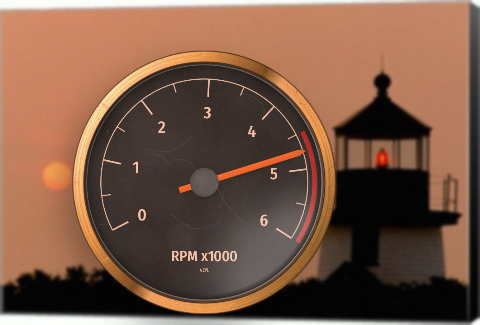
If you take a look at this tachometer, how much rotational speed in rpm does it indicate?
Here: 4750 rpm
